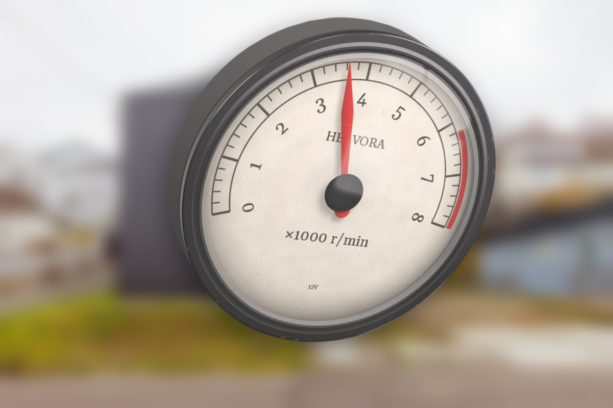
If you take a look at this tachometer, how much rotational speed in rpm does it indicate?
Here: 3600 rpm
